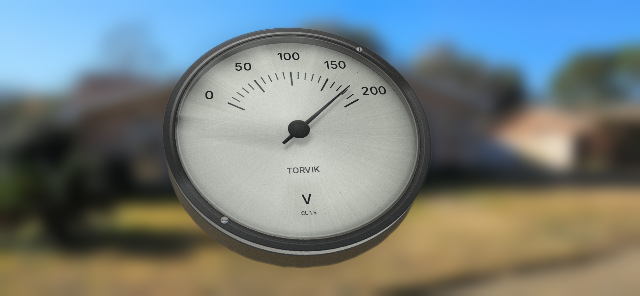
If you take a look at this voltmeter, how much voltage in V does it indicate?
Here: 180 V
